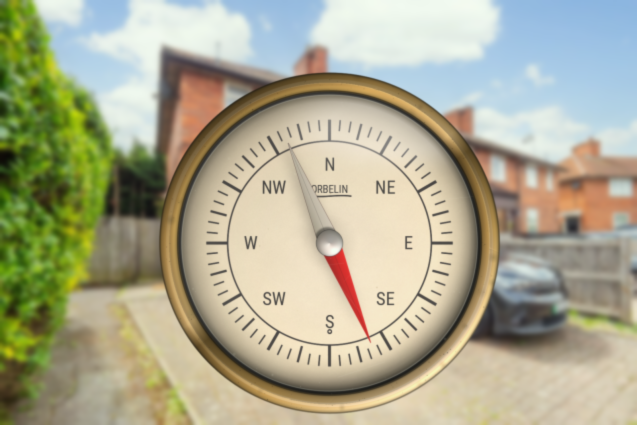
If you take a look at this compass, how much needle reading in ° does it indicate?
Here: 157.5 °
